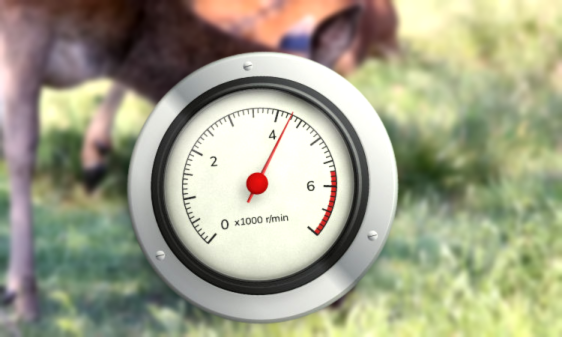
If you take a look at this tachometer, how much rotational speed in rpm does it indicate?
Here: 4300 rpm
